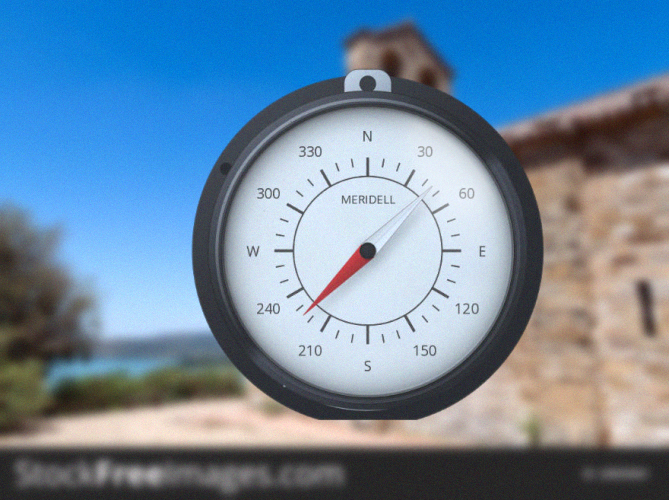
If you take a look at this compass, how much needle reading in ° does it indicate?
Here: 225 °
